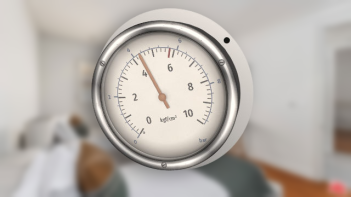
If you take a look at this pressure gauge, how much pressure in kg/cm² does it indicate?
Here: 4.4 kg/cm²
